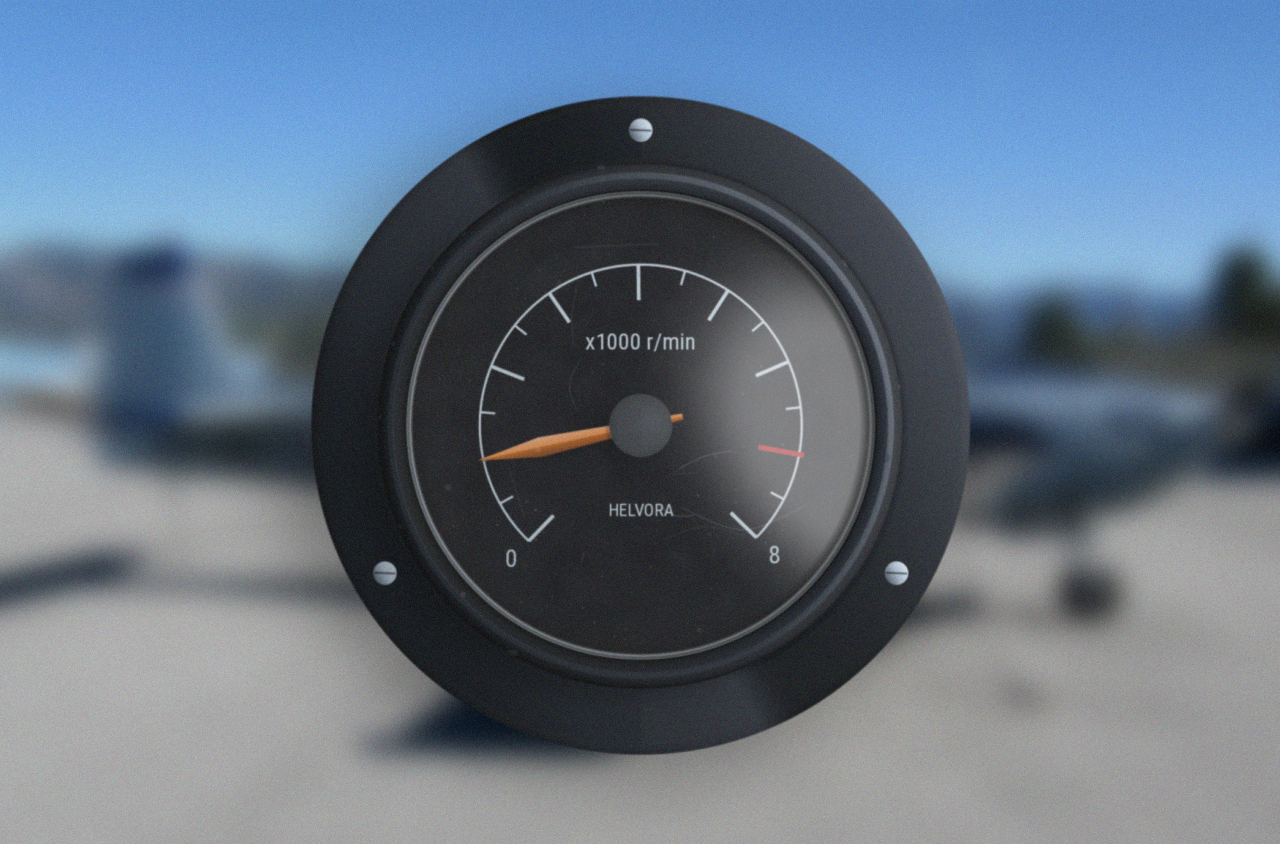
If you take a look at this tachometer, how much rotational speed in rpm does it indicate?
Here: 1000 rpm
